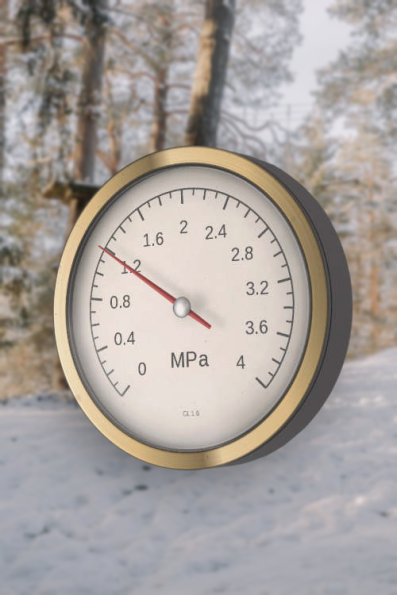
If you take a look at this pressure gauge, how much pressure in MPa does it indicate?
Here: 1.2 MPa
